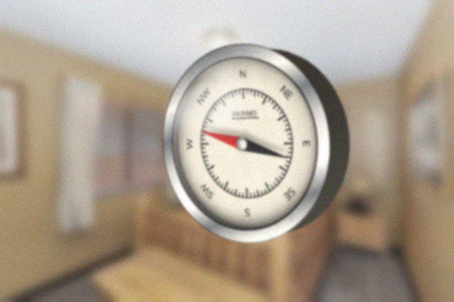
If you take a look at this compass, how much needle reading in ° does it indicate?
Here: 285 °
